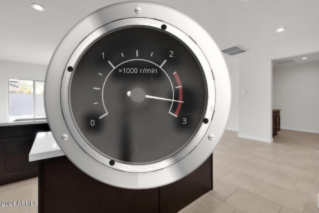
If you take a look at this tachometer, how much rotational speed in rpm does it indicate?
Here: 2750 rpm
